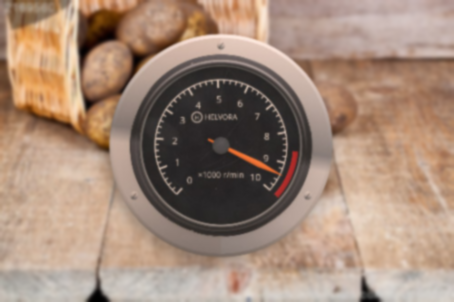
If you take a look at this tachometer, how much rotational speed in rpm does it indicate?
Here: 9400 rpm
